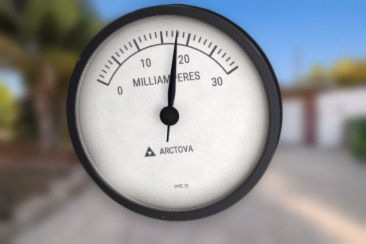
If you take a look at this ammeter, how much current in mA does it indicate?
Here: 18 mA
